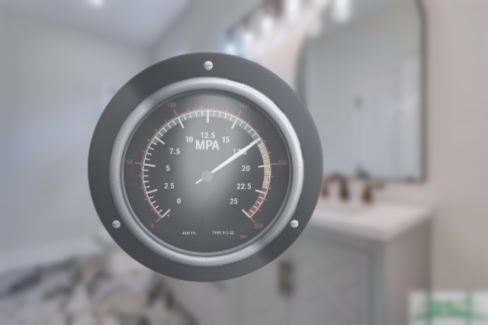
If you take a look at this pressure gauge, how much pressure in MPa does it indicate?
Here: 17.5 MPa
